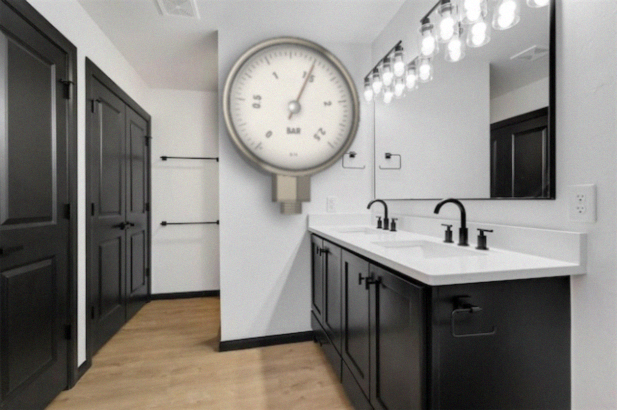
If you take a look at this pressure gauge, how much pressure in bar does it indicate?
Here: 1.5 bar
